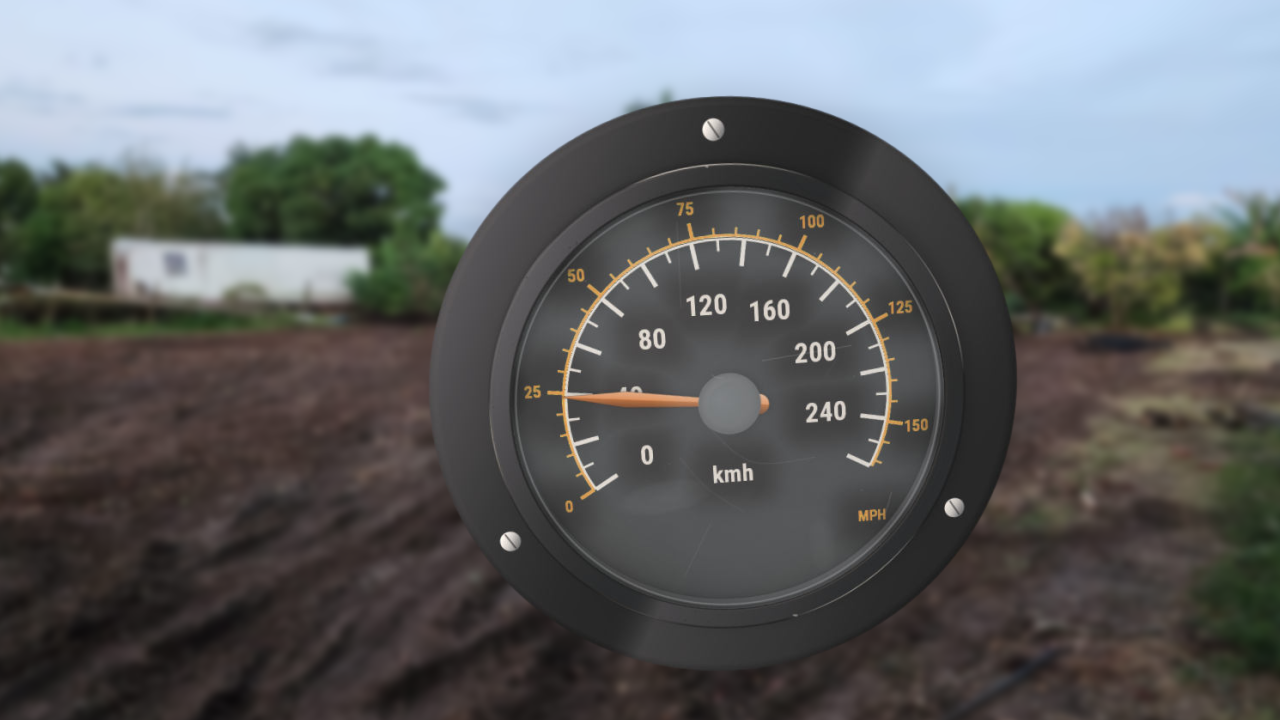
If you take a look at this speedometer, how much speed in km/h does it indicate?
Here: 40 km/h
